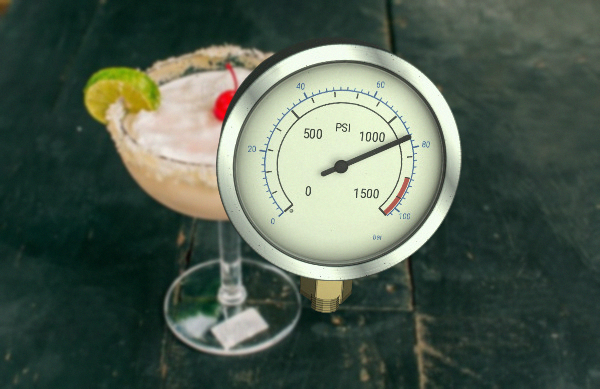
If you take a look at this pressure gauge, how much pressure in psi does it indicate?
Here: 1100 psi
